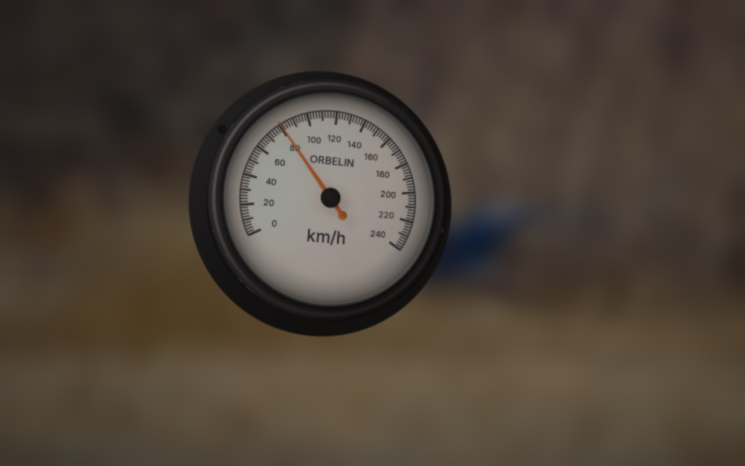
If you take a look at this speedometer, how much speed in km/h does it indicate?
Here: 80 km/h
